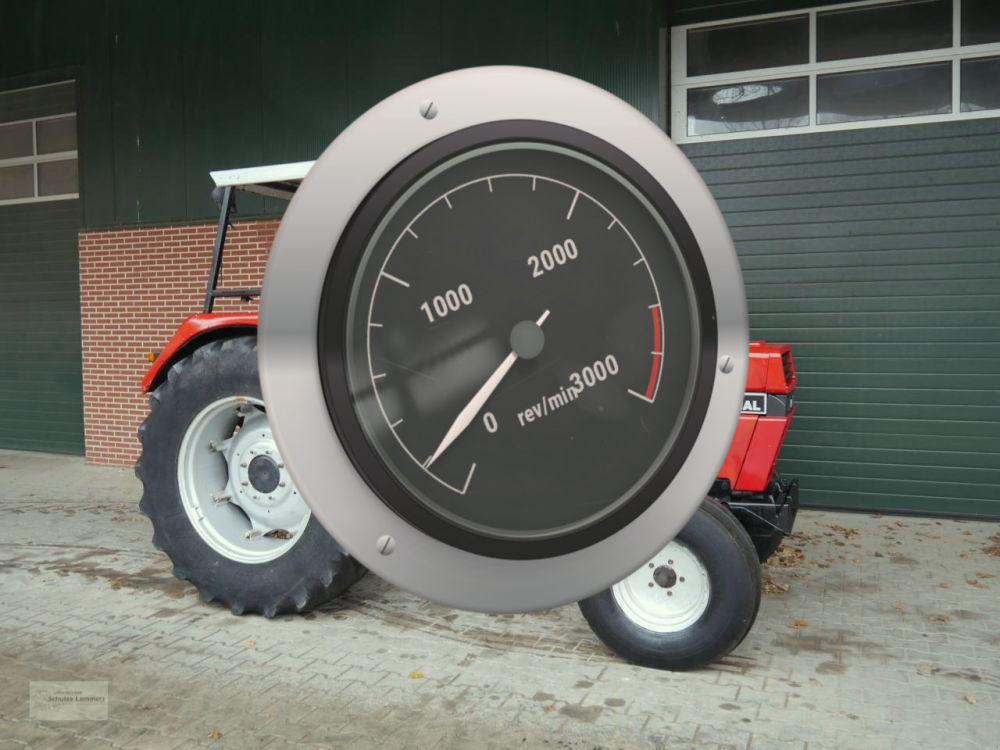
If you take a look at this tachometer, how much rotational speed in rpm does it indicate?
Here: 200 rpm
